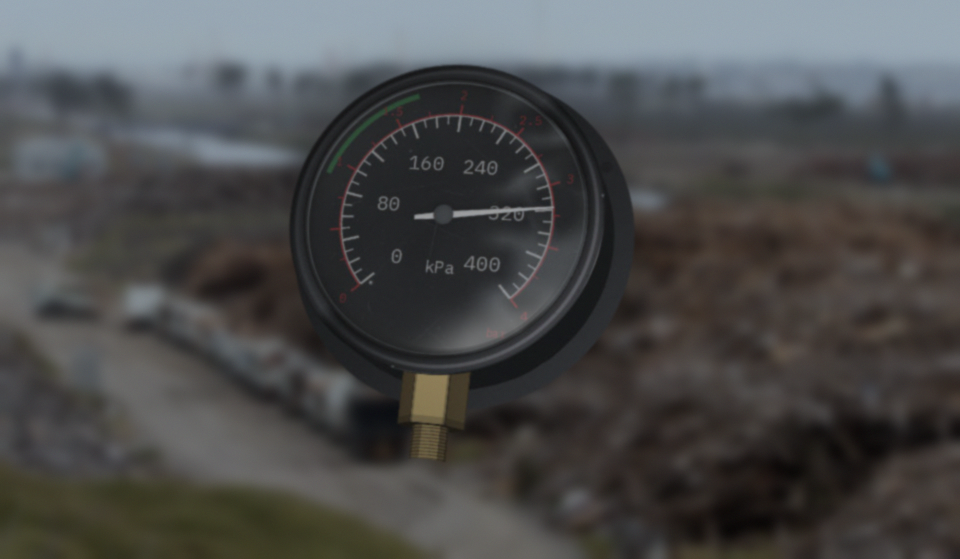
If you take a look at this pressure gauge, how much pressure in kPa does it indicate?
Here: 320 kPa
